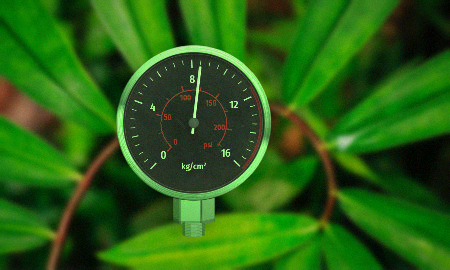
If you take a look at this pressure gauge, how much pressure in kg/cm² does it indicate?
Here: 8.5 kg/cm²
